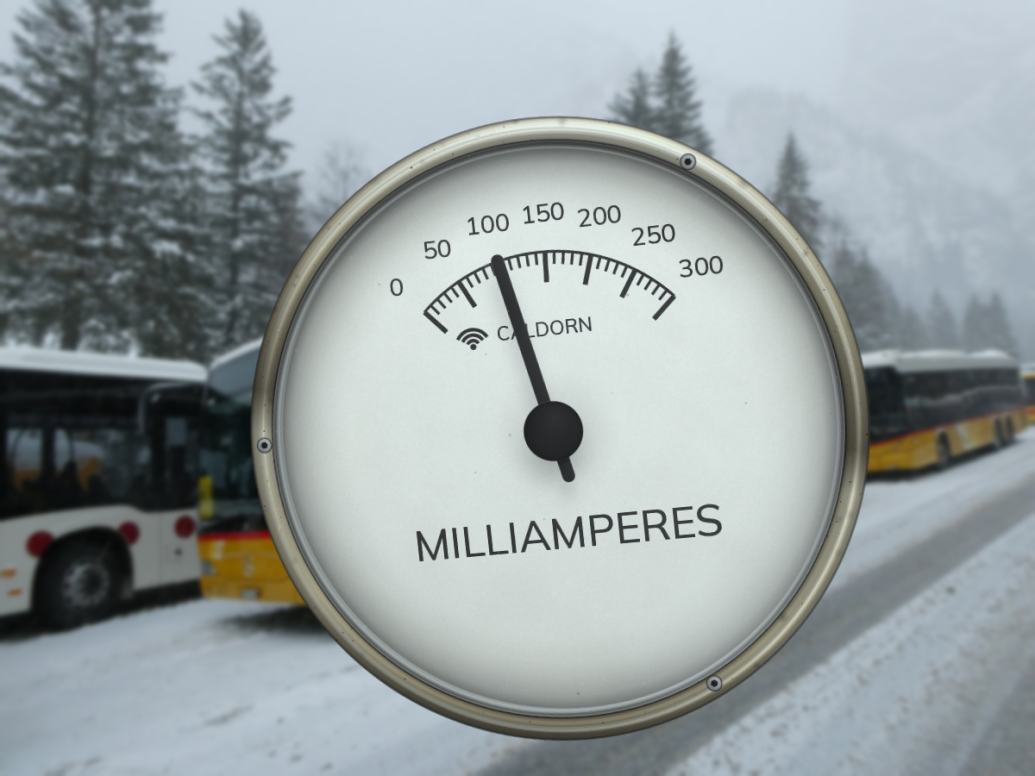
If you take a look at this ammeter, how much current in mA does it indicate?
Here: 100 mA
